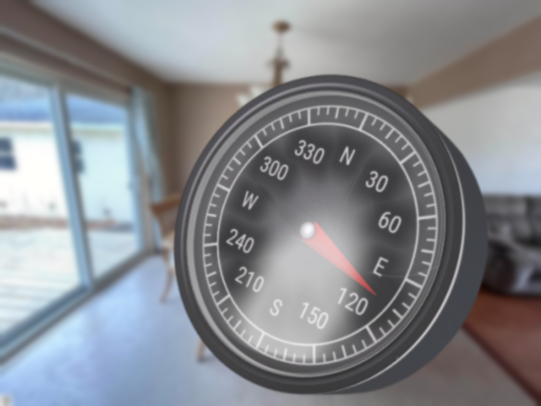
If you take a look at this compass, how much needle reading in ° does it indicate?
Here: 105 °
